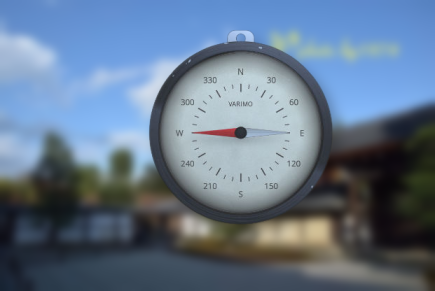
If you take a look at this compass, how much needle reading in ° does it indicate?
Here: 270 °
